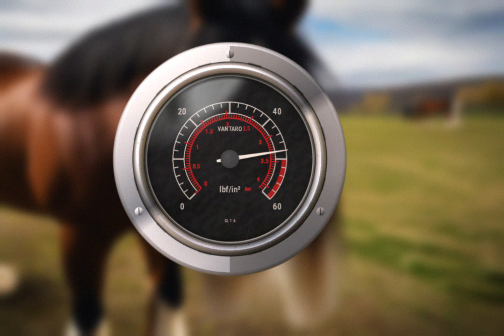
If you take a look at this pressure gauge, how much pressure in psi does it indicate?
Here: 48 psi
